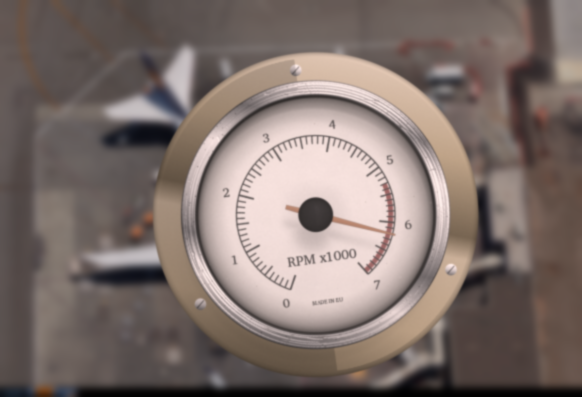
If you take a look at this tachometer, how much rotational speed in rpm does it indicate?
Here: 6200 rpm
